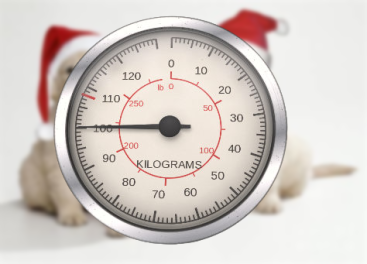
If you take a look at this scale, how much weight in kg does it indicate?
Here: 100 kg
